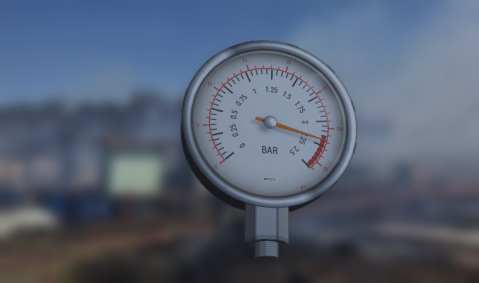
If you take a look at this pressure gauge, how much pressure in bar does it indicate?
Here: 2.2 bar
